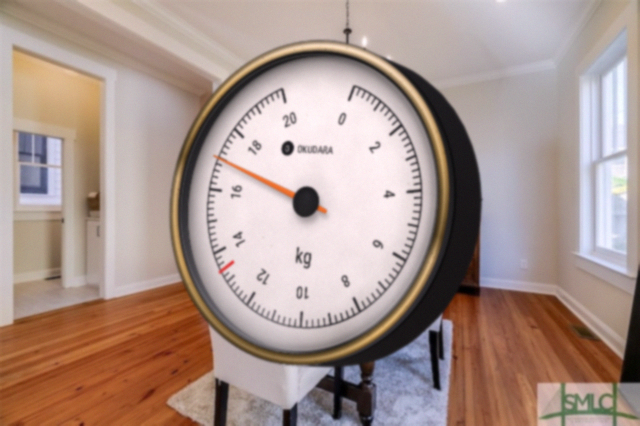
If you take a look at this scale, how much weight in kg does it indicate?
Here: 17 kg
